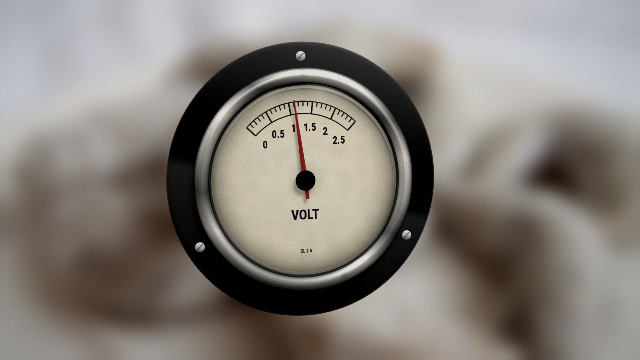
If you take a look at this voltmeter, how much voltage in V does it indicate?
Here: 1.1 V
